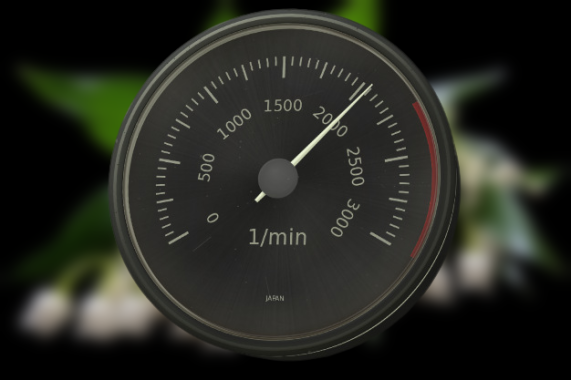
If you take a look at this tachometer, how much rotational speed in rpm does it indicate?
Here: 2050 rpm
